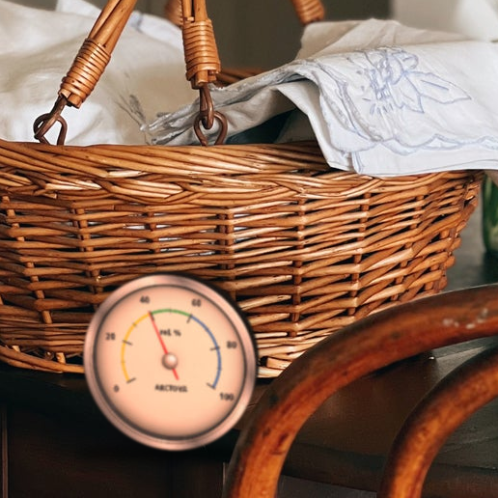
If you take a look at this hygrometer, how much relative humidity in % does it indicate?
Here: 40 %
